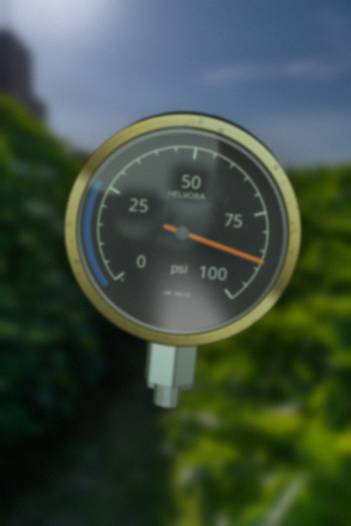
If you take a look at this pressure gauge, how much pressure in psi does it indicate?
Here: 87.5 psi
